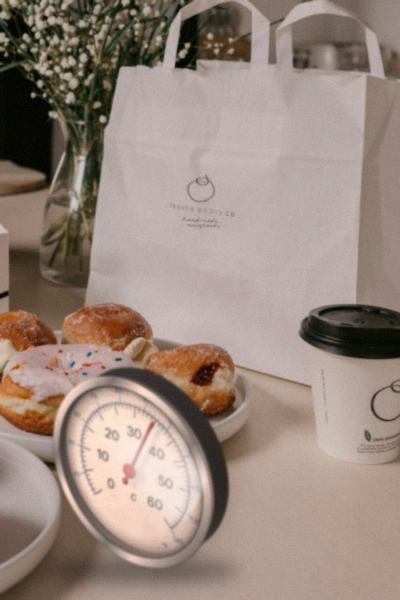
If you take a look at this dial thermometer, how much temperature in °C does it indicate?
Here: 35 °C
